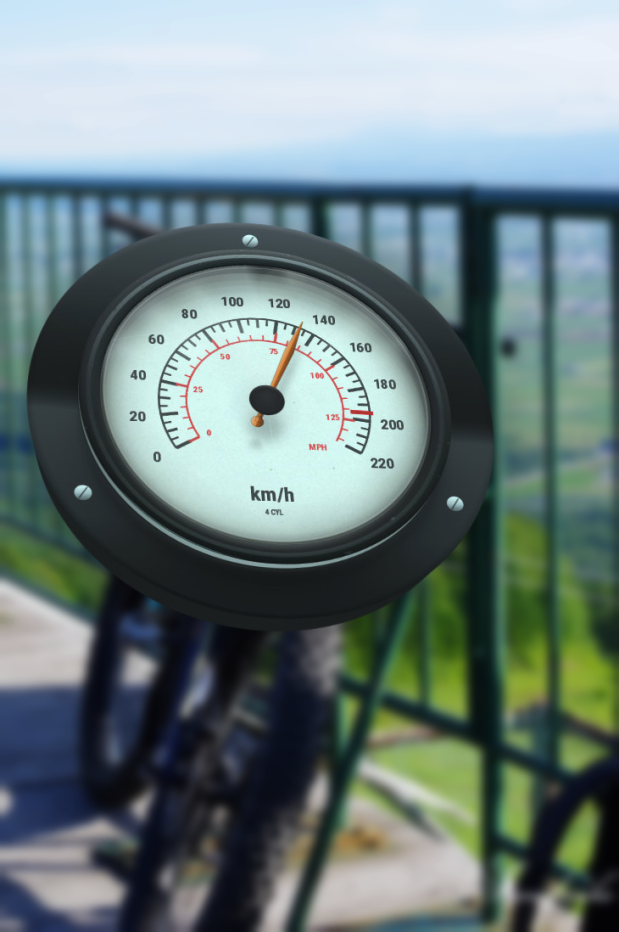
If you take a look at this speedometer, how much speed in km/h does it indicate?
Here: 132.5 km/h
